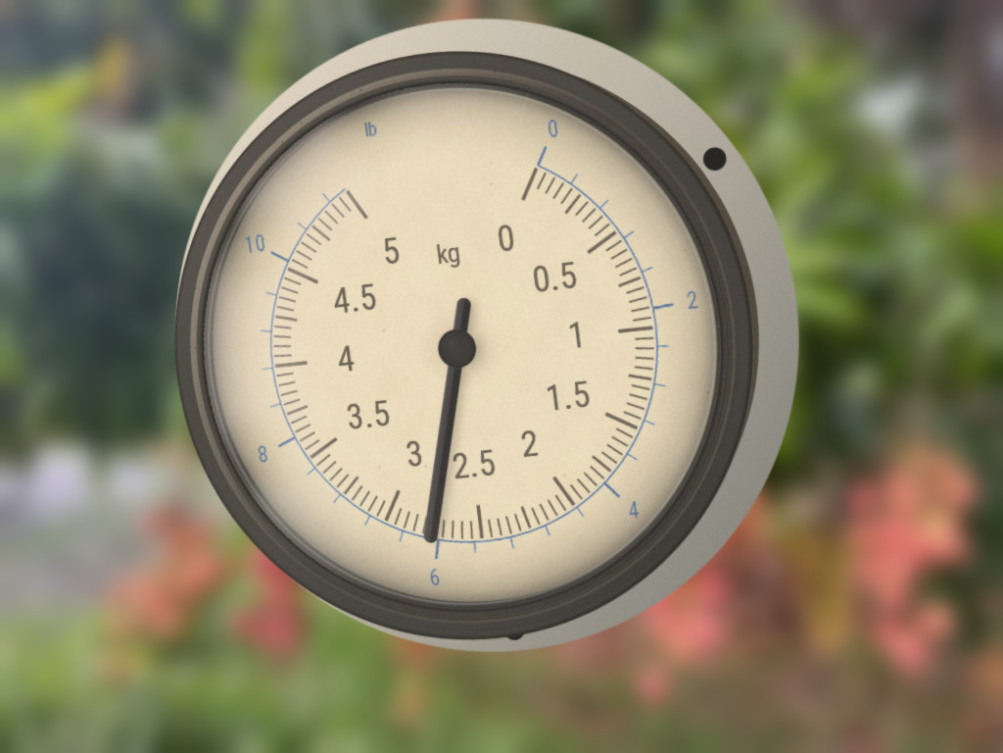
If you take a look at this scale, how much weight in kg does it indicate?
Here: 2.75 kg
